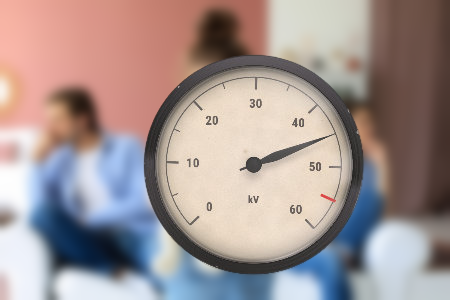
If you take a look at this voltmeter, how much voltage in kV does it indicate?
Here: 45 kV
